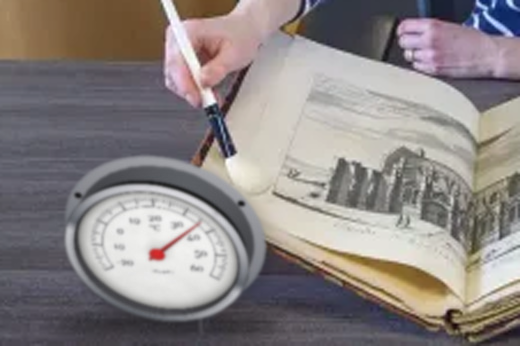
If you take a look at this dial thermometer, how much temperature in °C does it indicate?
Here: 35 °C
